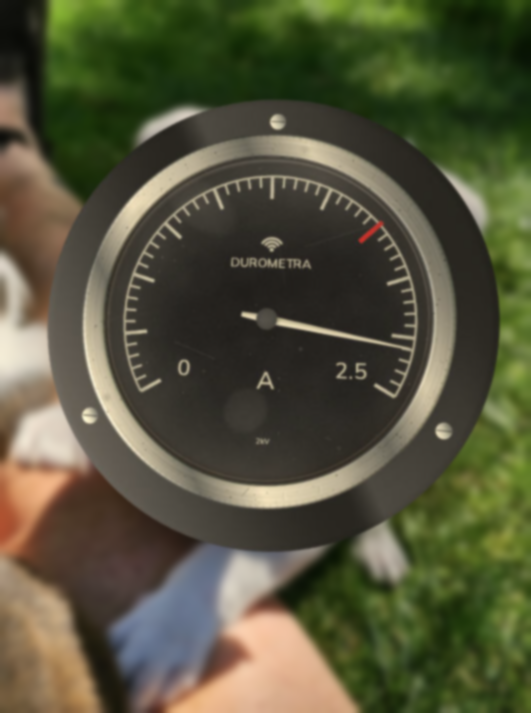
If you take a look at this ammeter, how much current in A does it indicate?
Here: 2.3 A
